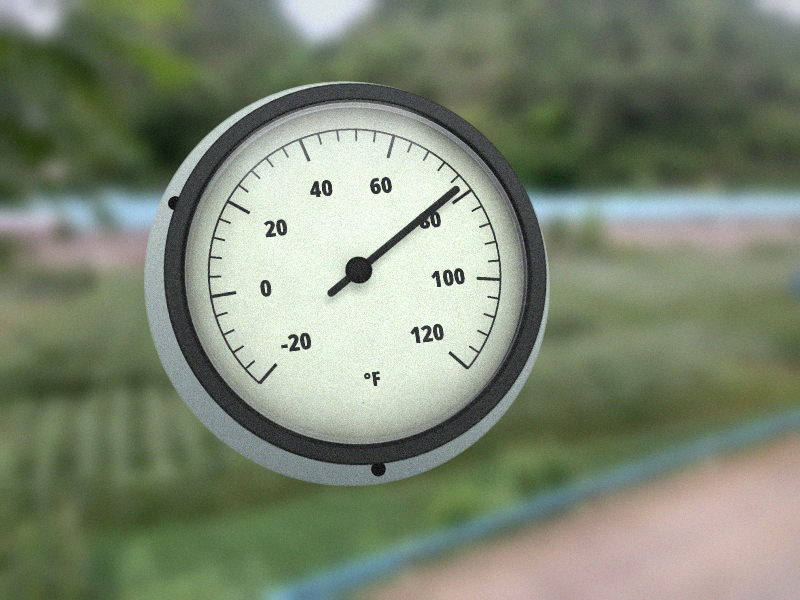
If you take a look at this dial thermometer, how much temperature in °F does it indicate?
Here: 78 °F
